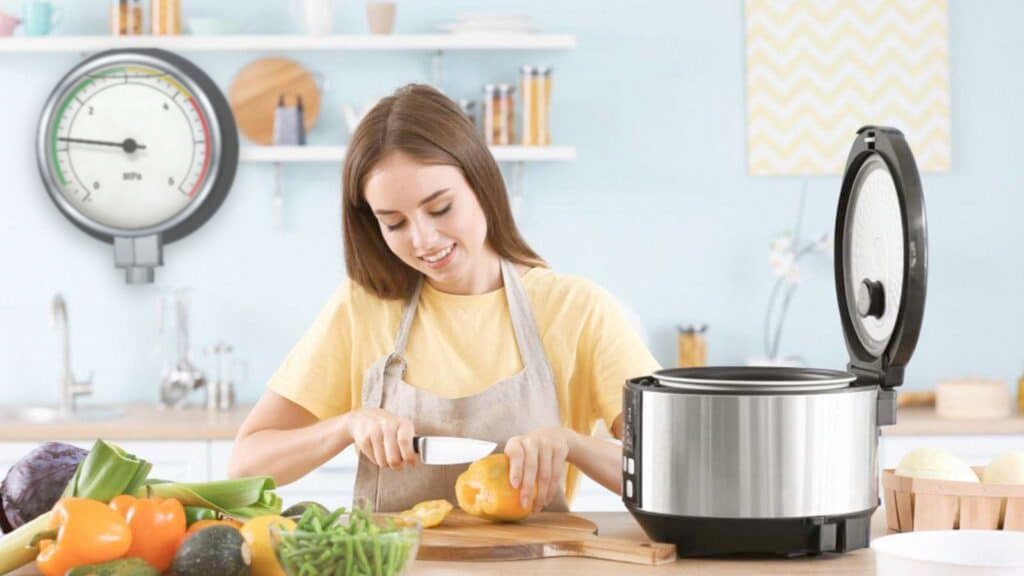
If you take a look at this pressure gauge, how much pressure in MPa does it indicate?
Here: 1.2 MPa
